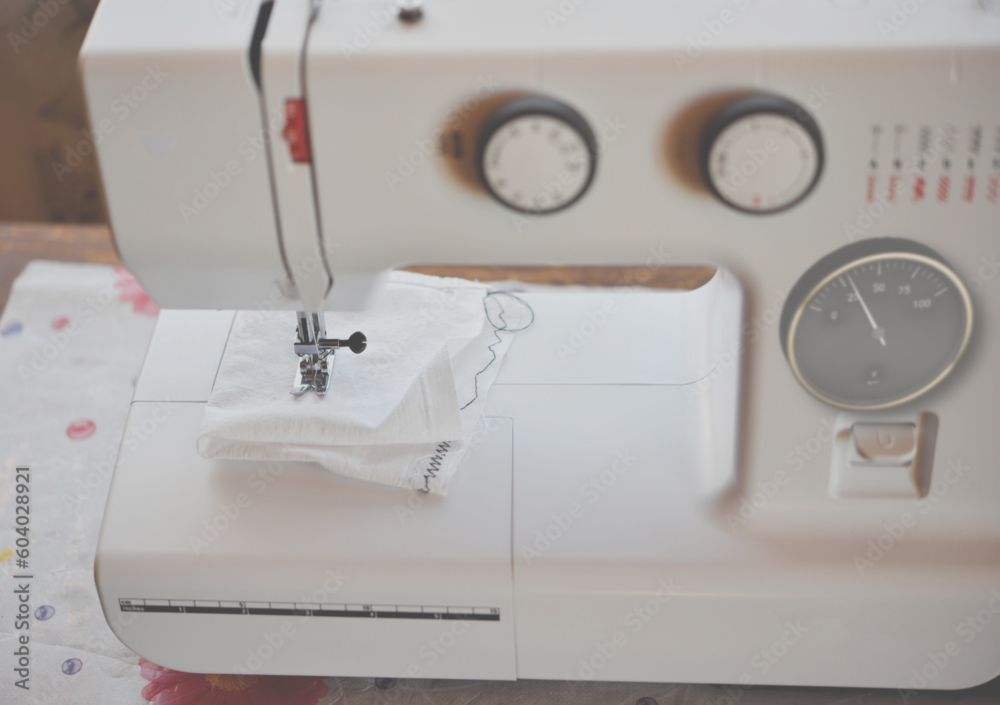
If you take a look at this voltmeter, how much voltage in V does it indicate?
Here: 30 V
